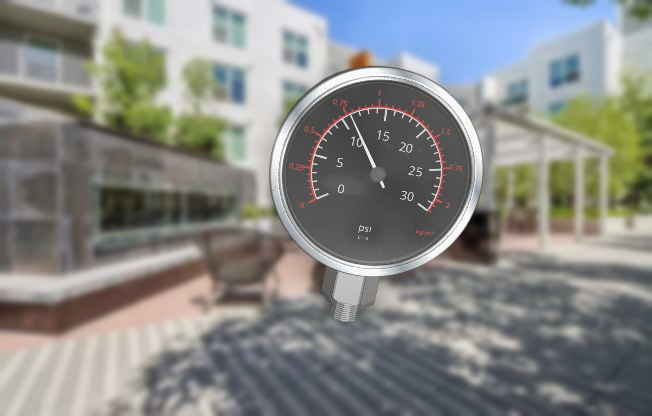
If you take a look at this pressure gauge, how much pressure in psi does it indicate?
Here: 11 psi
